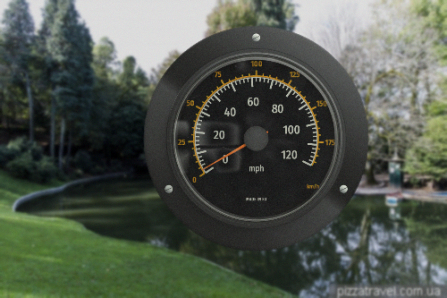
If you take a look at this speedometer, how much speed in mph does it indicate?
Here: 2 mph
